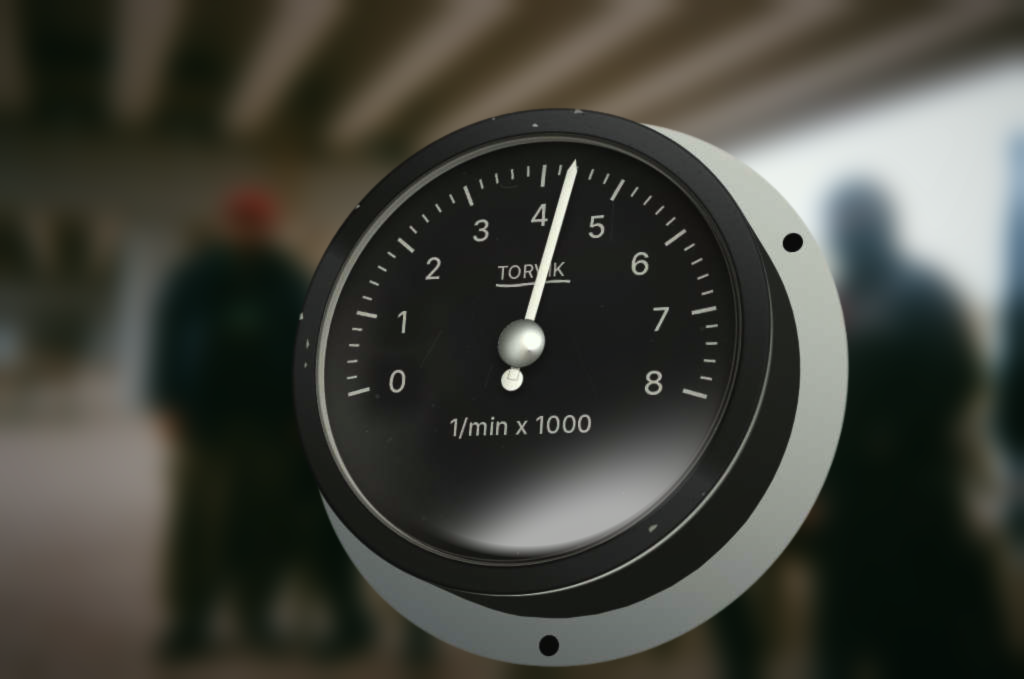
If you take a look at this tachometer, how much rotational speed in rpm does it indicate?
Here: 4400 rpm
